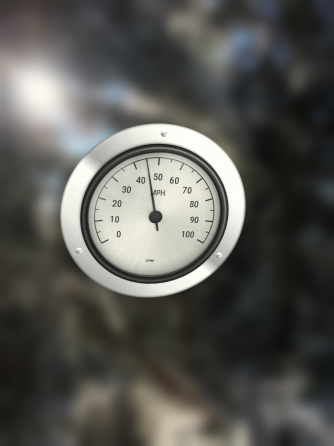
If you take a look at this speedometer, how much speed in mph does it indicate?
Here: 45 mph
